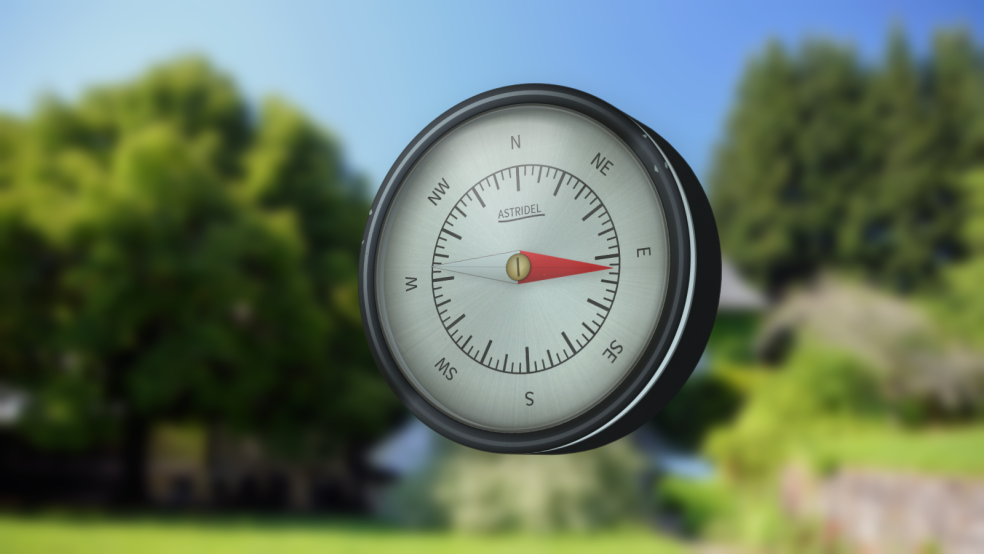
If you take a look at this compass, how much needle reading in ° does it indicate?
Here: 97.5 °
